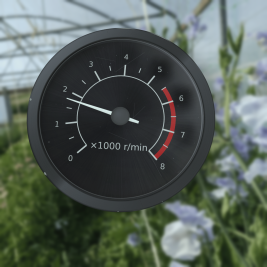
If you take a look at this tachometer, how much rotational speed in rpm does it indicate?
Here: 1750 rpm
